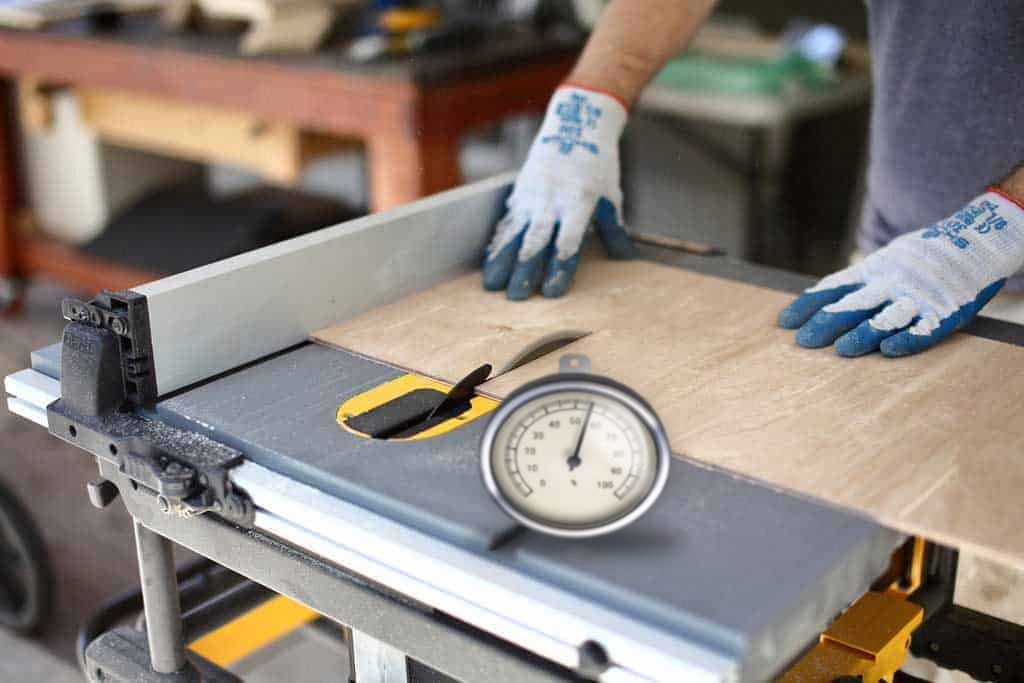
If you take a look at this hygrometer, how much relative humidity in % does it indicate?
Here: 55 %
